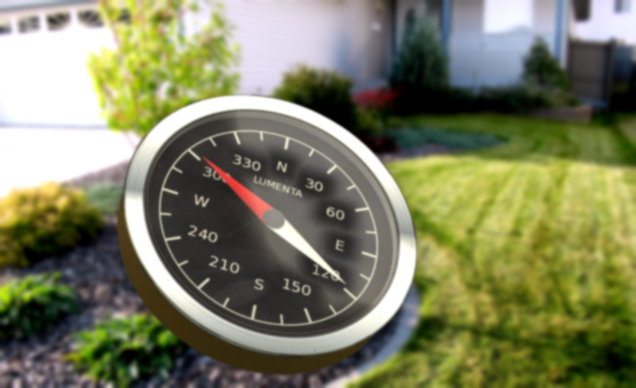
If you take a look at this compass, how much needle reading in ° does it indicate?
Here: 300 °
